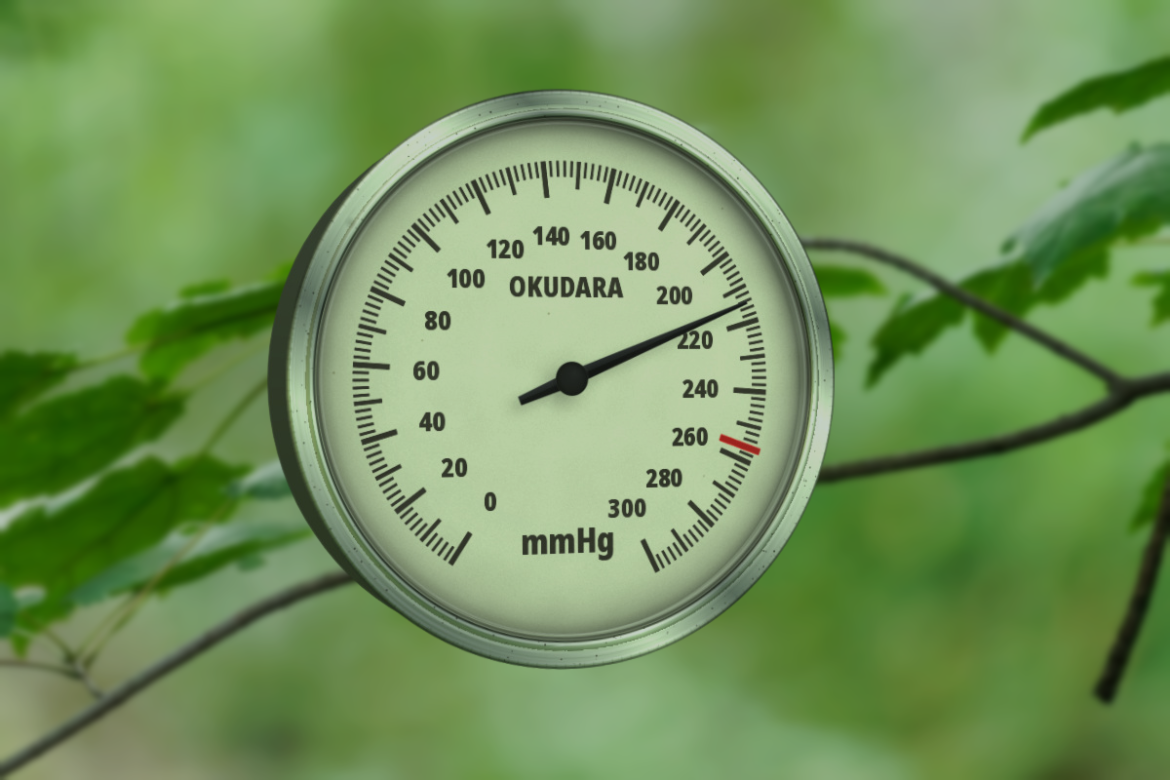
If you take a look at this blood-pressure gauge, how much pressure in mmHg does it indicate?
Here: 214 mmHg
